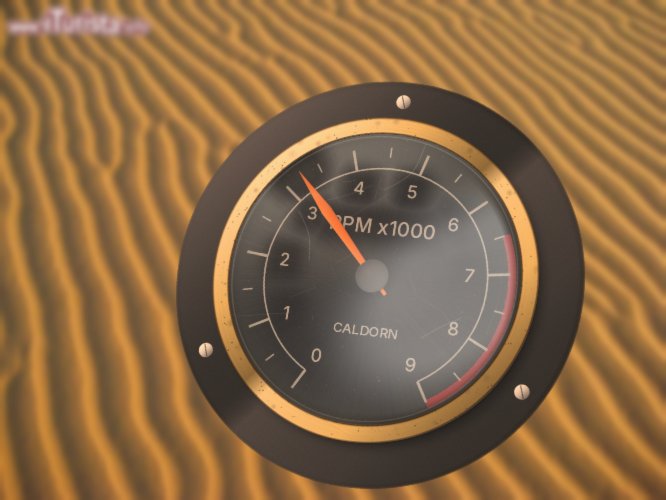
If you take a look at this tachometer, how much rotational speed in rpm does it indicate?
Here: 3250 rpm
